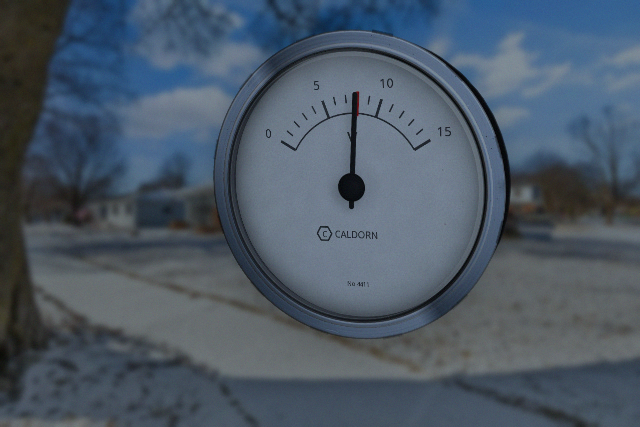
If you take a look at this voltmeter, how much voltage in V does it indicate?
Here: 8 V
